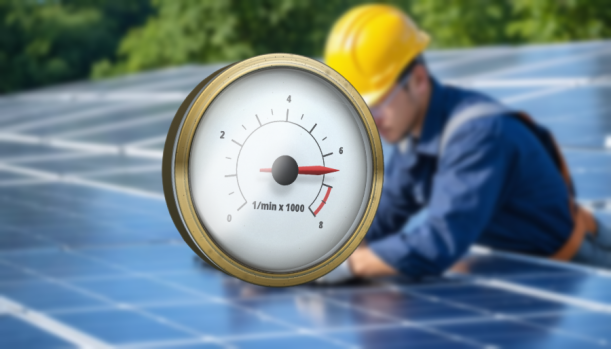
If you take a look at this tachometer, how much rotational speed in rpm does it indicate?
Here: 6500 rpm
